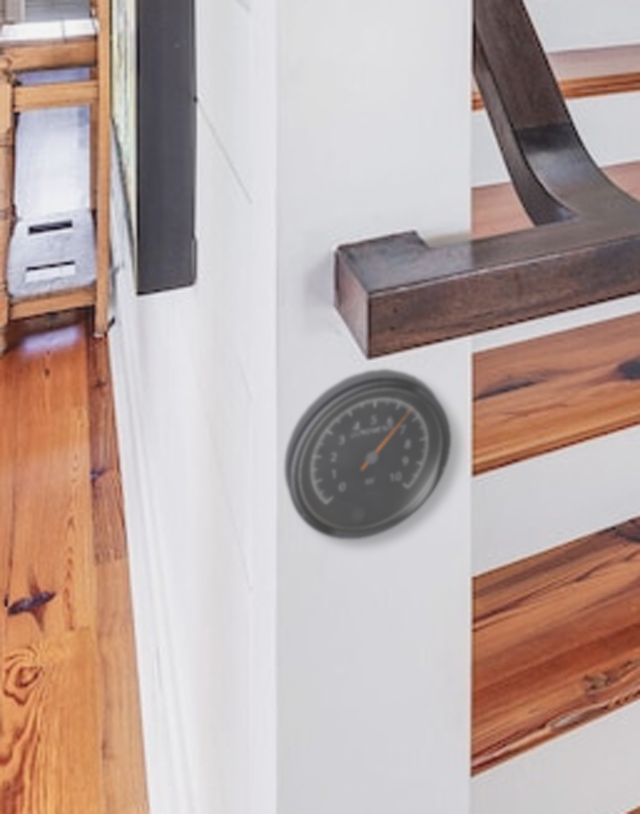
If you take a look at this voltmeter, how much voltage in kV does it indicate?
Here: 6.5 kV
